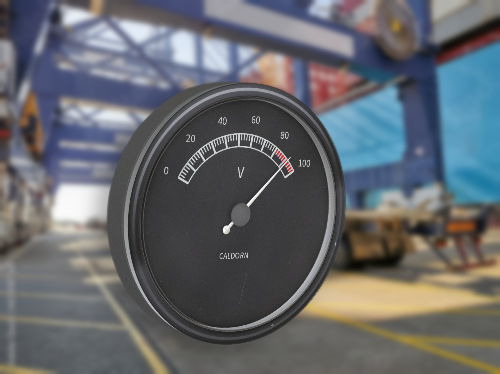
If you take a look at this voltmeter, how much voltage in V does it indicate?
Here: 90 V
